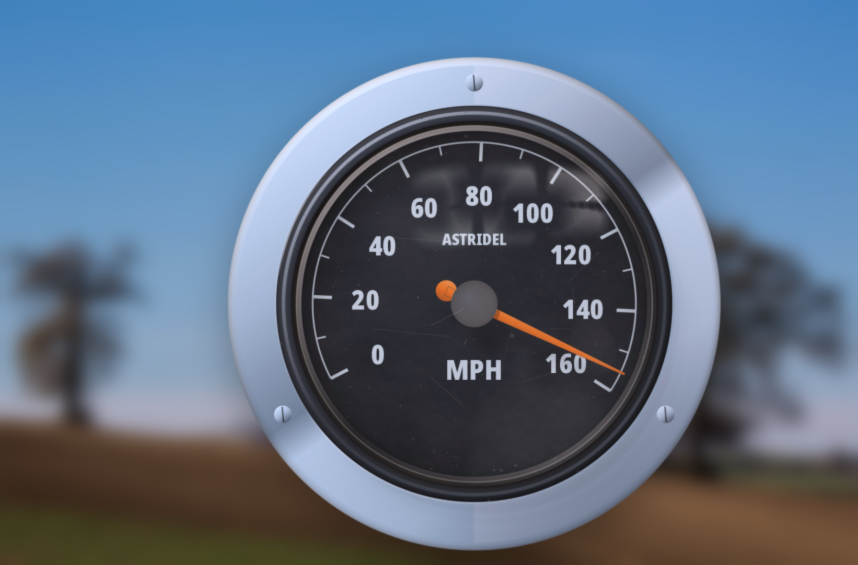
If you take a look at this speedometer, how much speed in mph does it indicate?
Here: 155 mph
